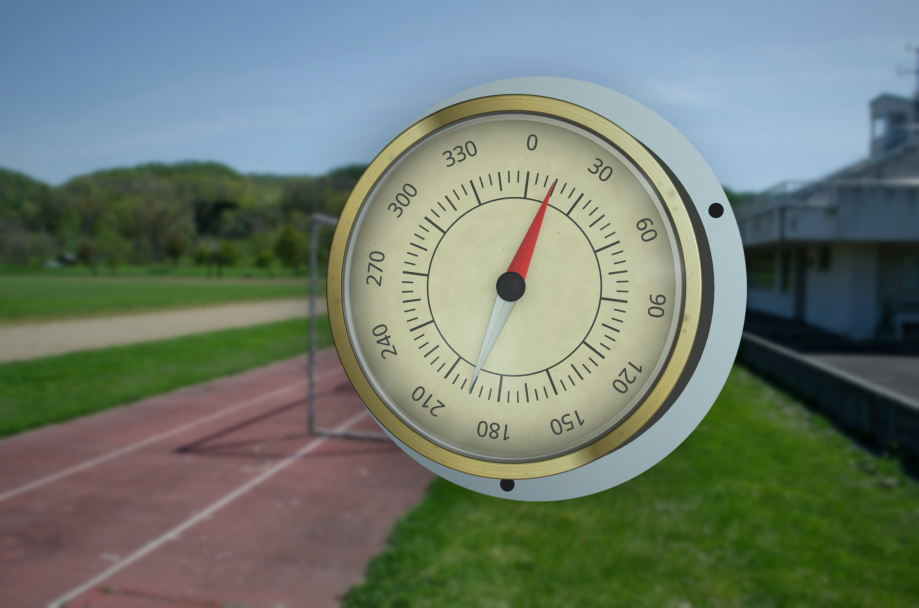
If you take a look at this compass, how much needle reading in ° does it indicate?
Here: 15 °
